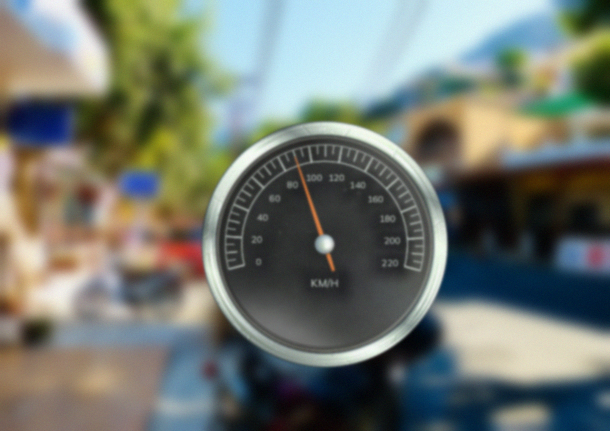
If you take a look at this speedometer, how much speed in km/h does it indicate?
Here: 90 km/h
